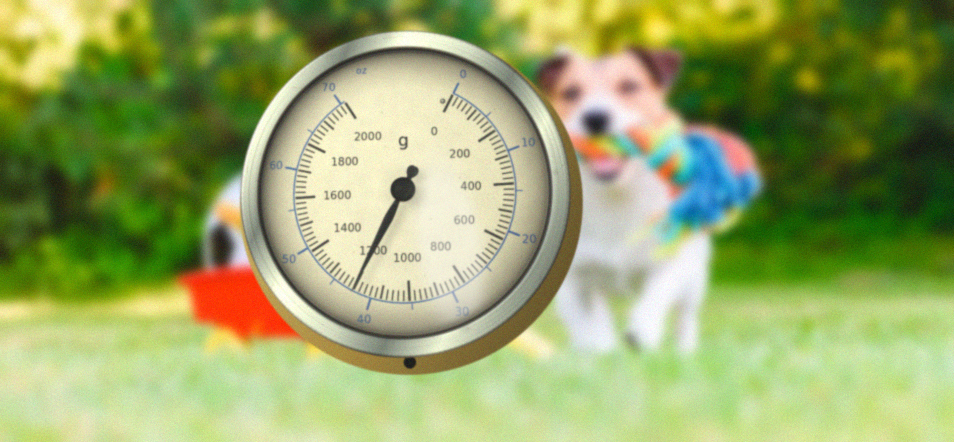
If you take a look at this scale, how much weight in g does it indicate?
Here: 1200 g
